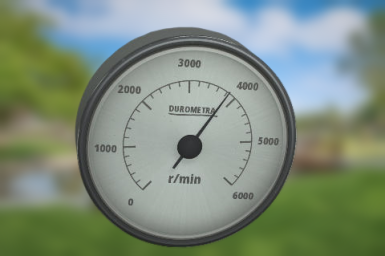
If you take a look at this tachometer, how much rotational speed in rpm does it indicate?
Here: 3800 rpm
